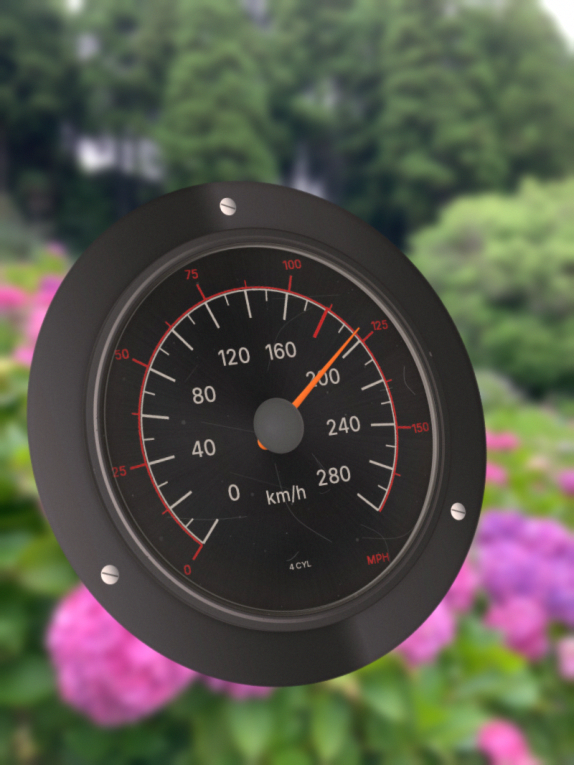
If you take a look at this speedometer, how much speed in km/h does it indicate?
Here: 195 km/h
